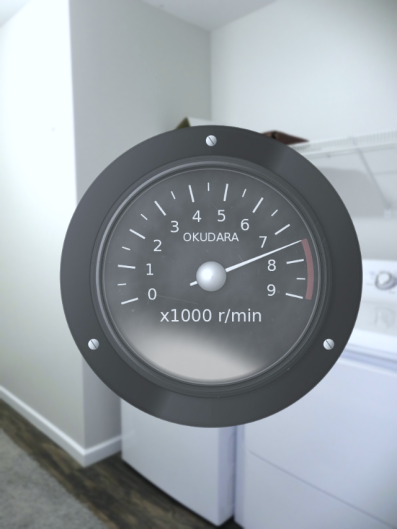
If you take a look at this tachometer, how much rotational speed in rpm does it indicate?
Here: 7500 rpm
